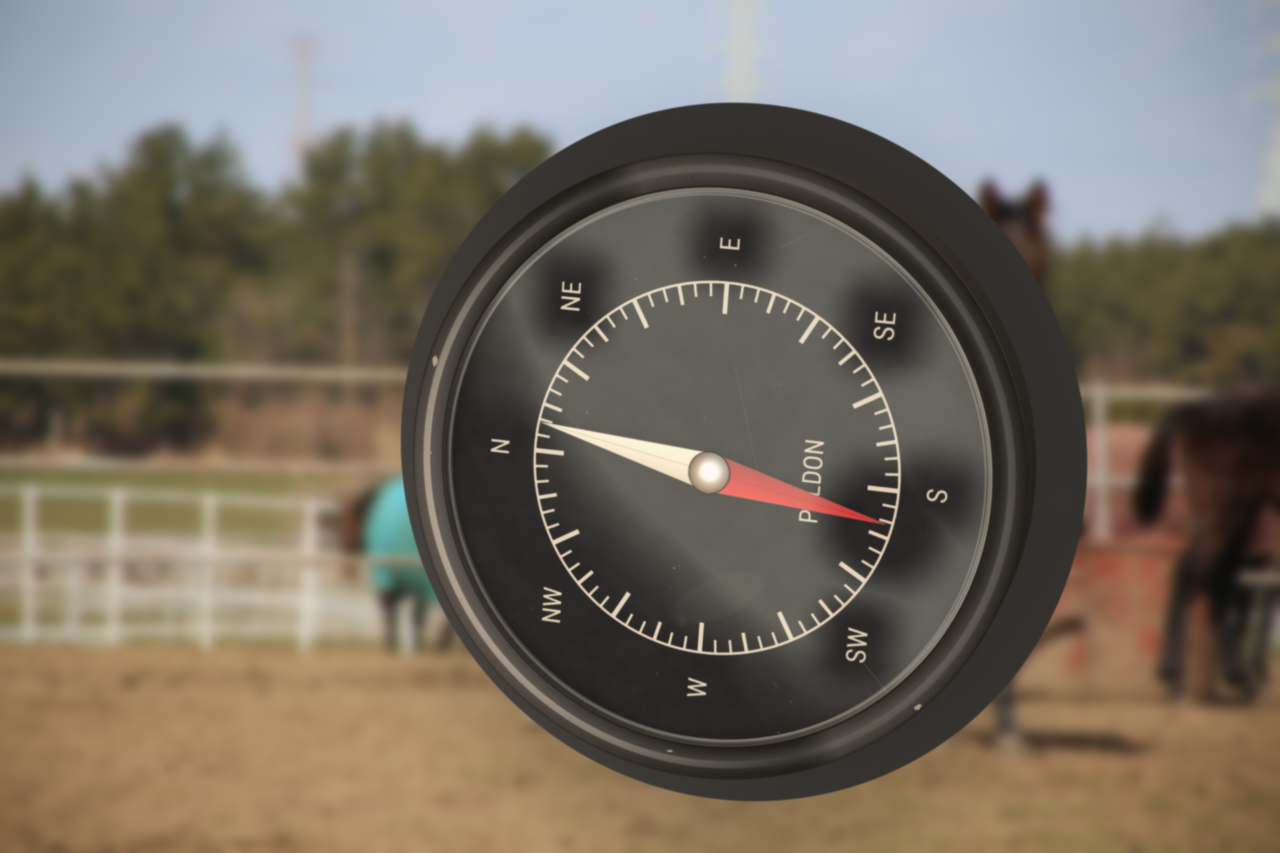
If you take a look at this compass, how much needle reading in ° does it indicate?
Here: 190 °
